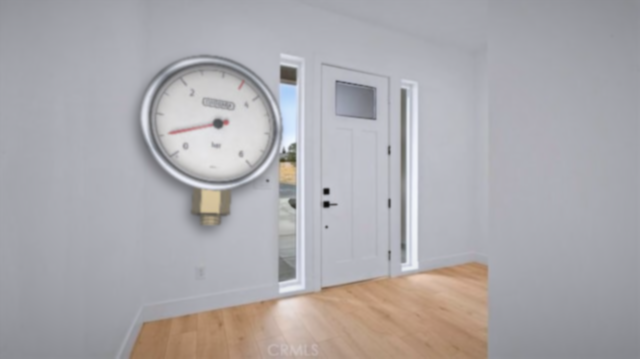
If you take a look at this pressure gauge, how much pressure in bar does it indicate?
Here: 0.5 bar
